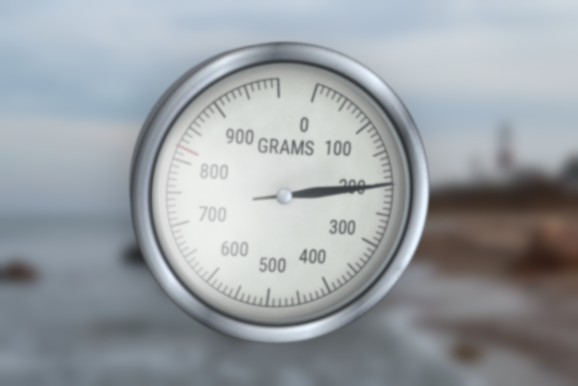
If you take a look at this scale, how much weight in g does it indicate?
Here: 200 g
